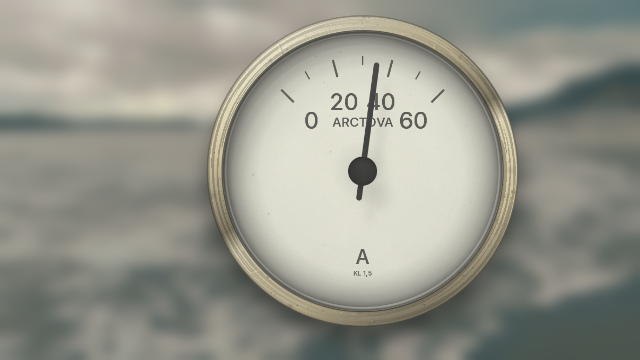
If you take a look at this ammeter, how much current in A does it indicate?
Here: 35 A
